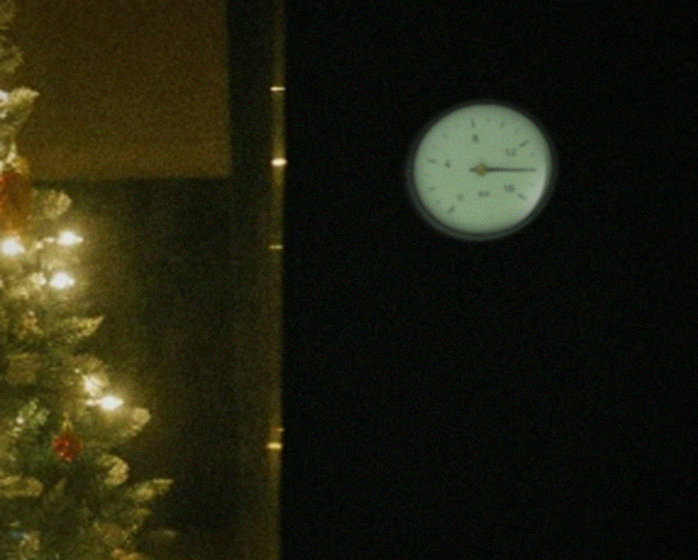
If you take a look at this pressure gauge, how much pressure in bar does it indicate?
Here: 14 bar
